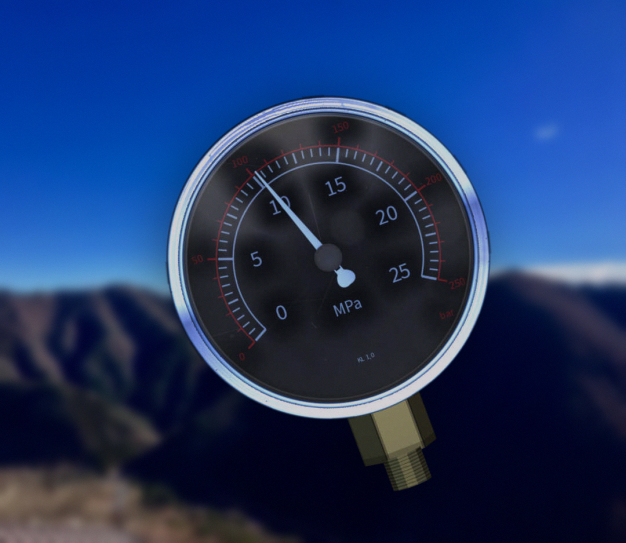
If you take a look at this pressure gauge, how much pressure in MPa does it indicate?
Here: 10.25 MPa
